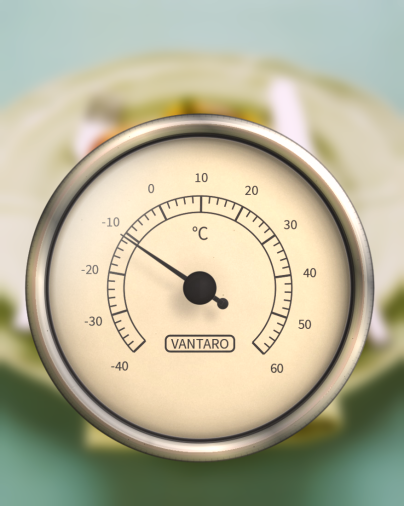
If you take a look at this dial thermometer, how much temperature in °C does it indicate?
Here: -11 °C
